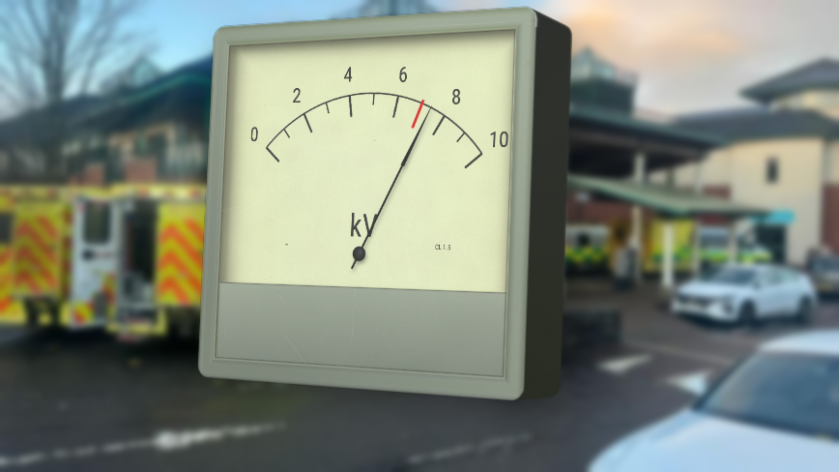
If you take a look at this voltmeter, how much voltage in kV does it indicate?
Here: 7.5 kV
